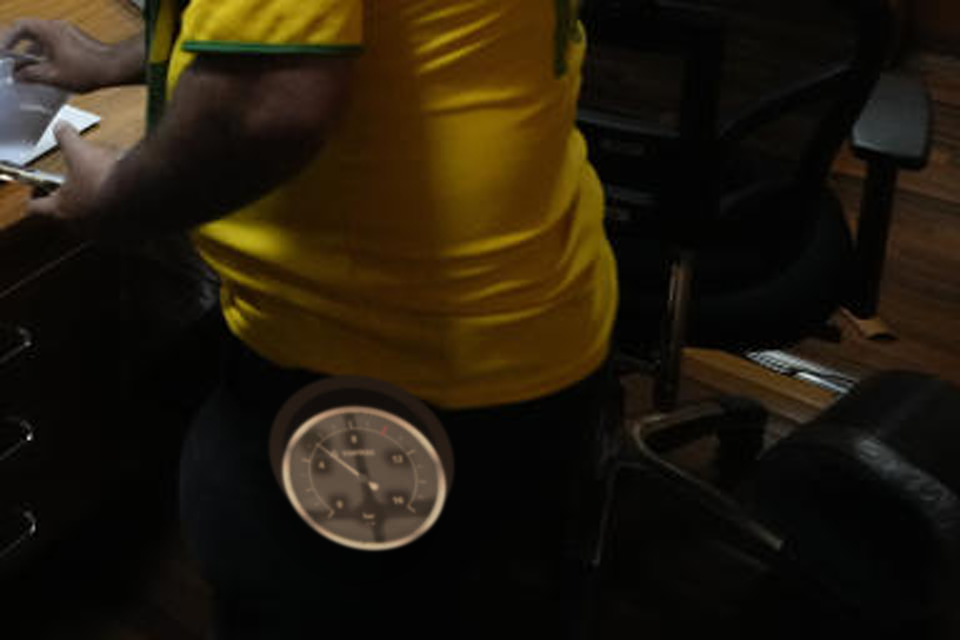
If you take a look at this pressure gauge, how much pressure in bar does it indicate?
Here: 5.5 bar
